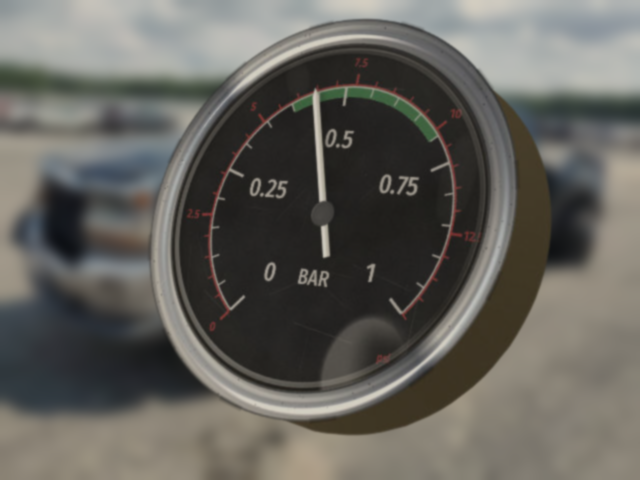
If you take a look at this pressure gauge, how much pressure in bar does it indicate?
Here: 0.45 bar
